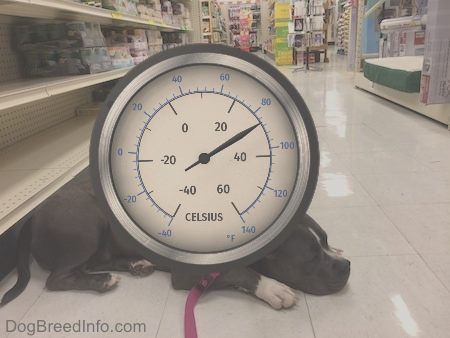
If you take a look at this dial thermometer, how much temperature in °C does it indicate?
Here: 30 °C
